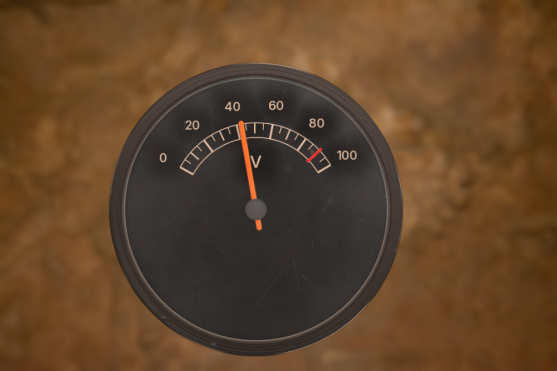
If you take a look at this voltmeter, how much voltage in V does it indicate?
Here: 42.5 V
